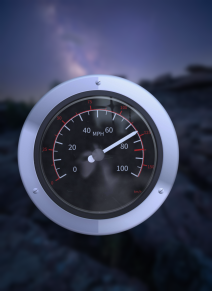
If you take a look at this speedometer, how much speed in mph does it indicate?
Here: 75 mph
